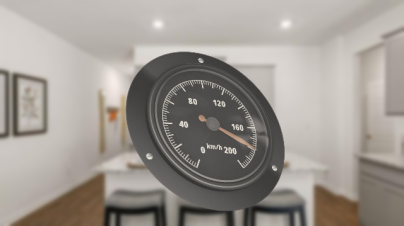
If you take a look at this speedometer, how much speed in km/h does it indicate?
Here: 180 km/h
